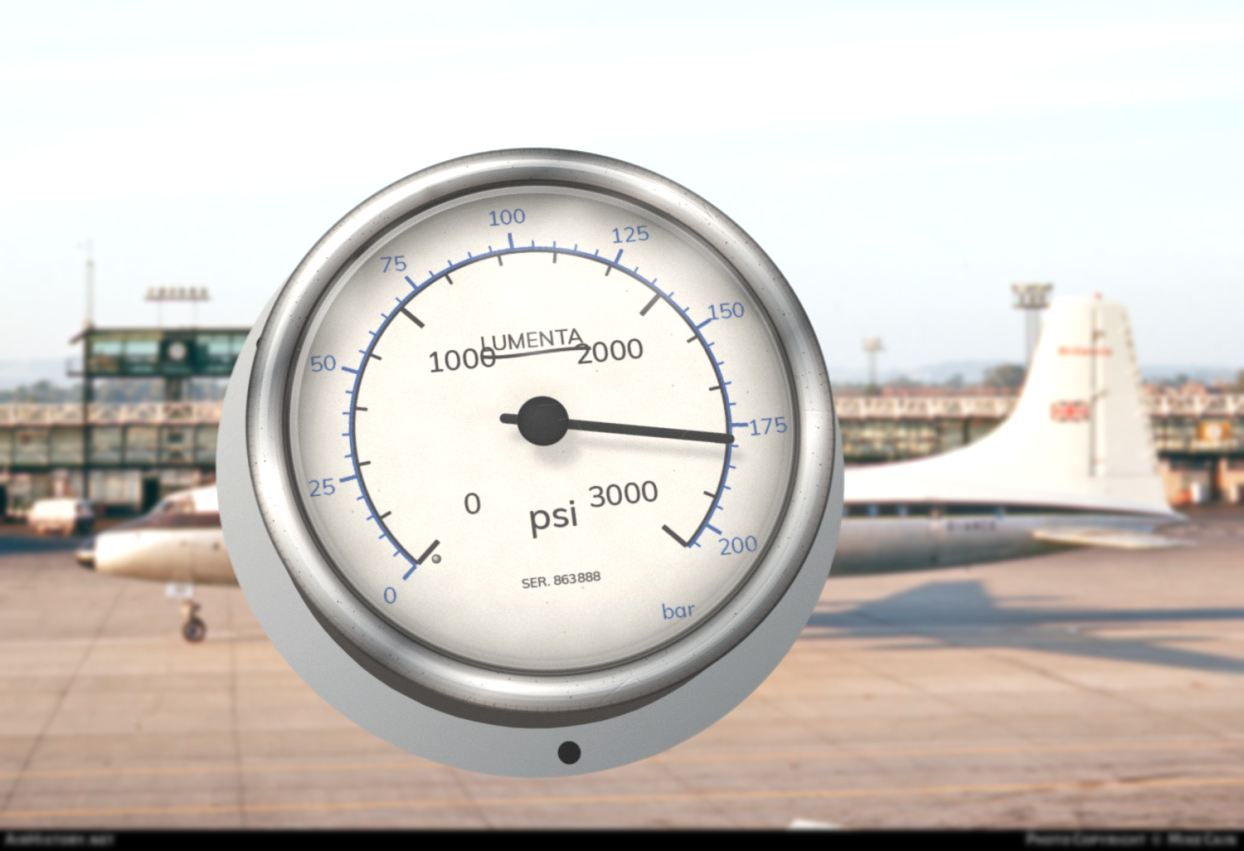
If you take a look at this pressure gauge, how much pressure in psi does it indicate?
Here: 2600 psi
